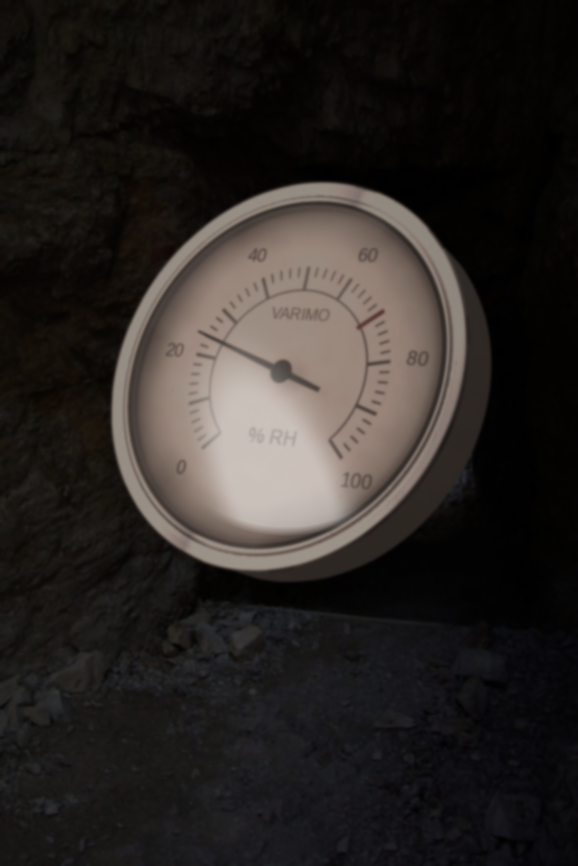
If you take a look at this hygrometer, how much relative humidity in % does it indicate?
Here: 24 %
